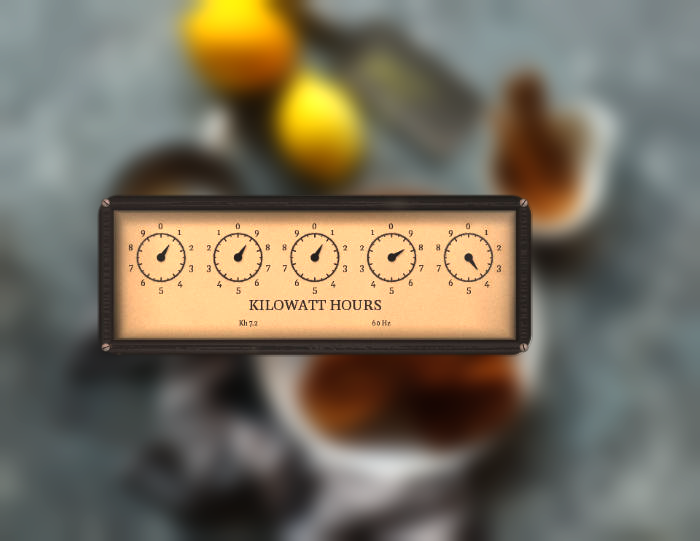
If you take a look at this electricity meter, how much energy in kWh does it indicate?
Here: 9084 kWh
